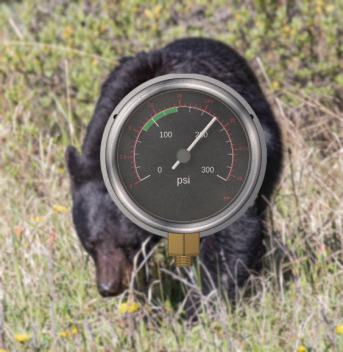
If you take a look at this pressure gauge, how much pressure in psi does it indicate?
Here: 200 psi
